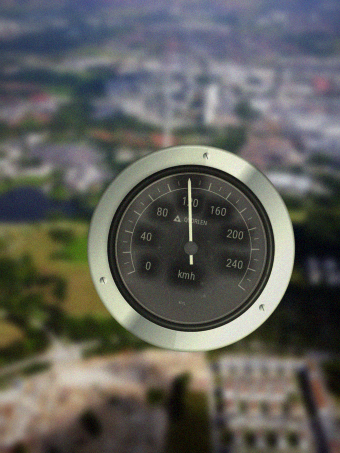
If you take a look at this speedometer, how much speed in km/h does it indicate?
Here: 120 km/h
